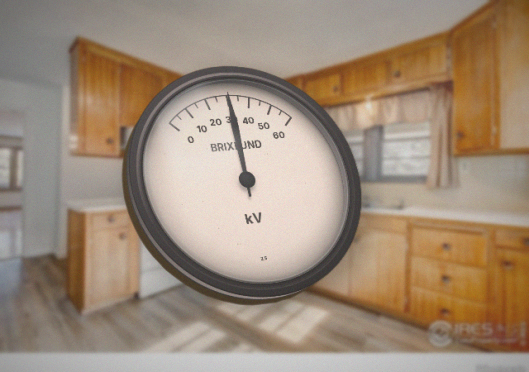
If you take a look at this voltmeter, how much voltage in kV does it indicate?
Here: 30 kV
